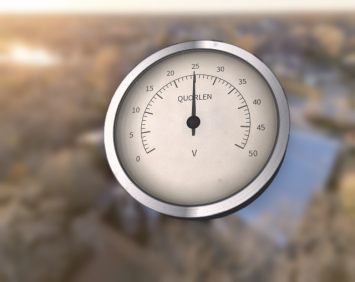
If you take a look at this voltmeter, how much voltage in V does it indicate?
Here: 25 V
